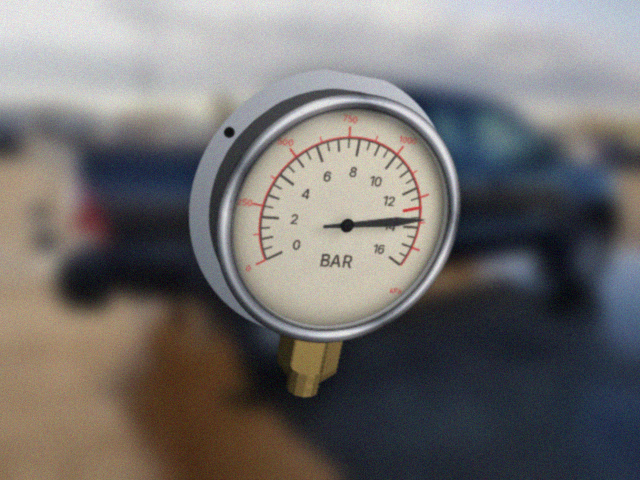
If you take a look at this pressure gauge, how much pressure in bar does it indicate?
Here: 13.5 bar
